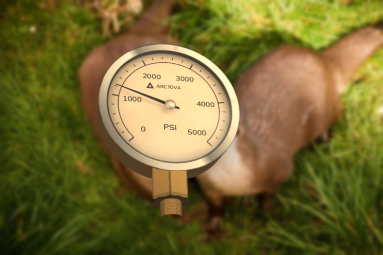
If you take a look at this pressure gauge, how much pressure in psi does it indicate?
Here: 1200 psi
